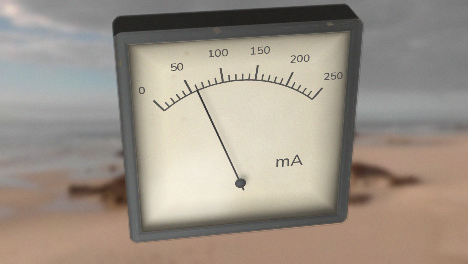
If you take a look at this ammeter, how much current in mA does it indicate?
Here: 60 mA
